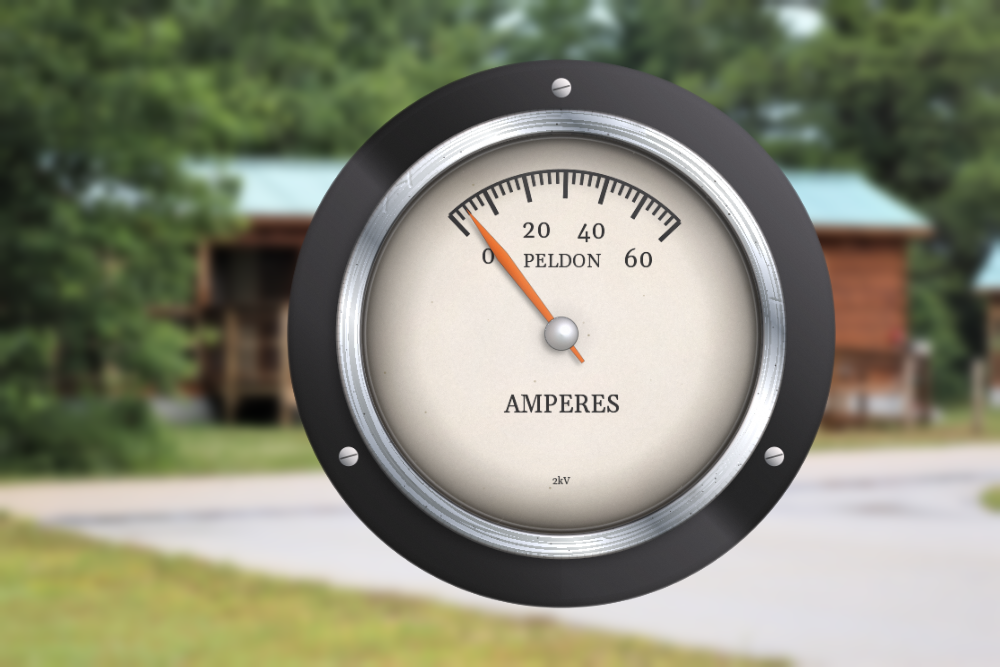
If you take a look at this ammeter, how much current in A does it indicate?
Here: 4 A
